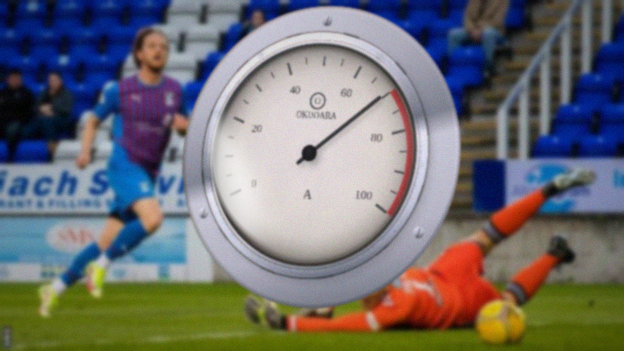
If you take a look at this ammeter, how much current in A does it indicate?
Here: 70 A
